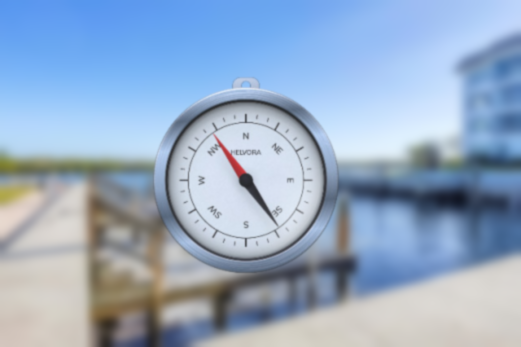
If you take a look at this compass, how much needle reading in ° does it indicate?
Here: 325 °
